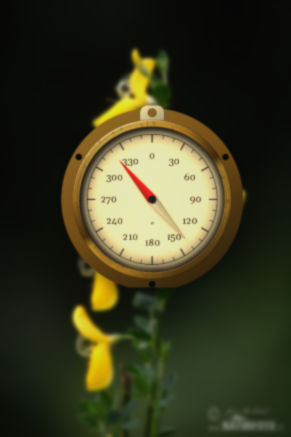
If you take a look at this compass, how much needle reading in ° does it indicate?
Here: 320 °
